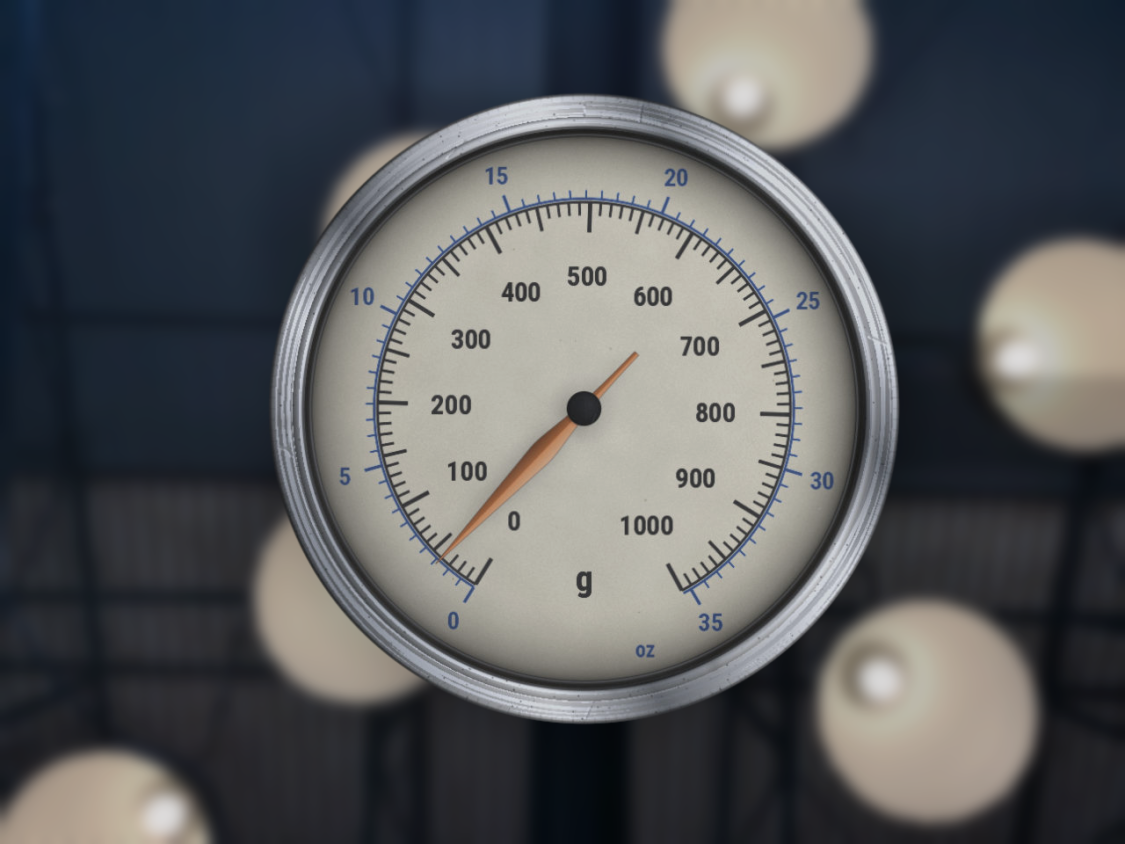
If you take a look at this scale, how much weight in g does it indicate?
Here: 40 g
